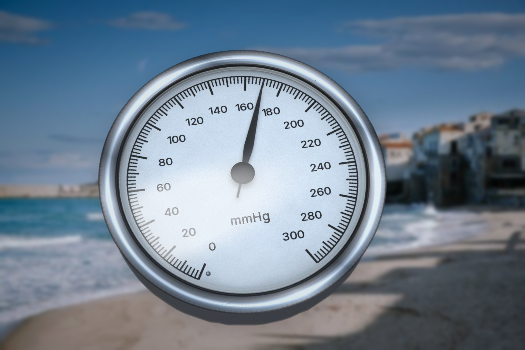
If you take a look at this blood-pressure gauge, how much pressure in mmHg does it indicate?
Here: 170 mmHg
